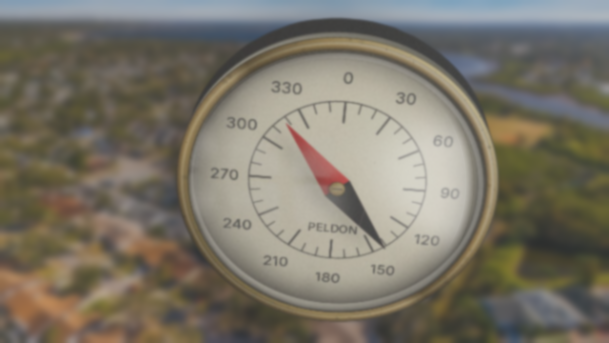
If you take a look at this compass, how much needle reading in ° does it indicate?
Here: 320 °
